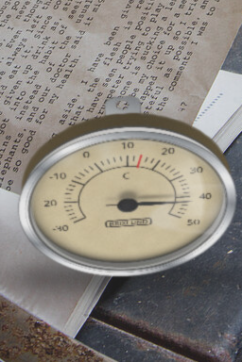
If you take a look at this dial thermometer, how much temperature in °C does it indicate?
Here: 40 °C
